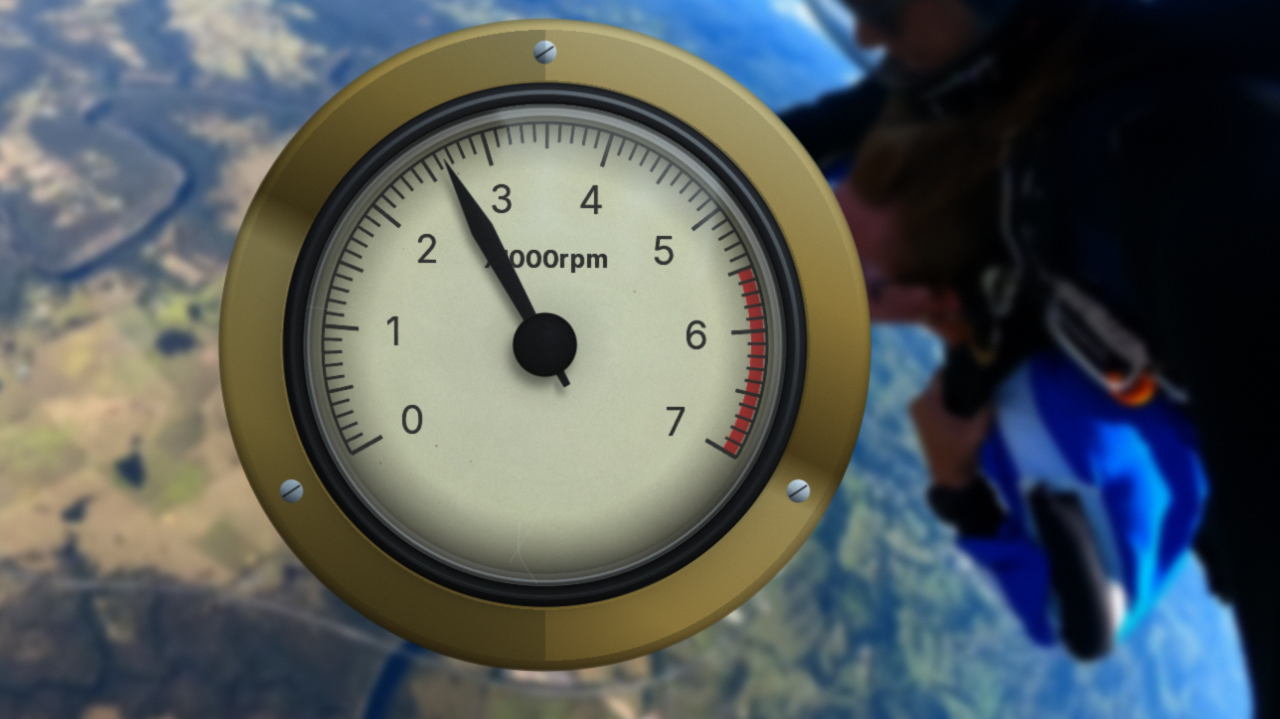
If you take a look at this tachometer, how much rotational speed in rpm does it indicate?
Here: 2650 rpm
